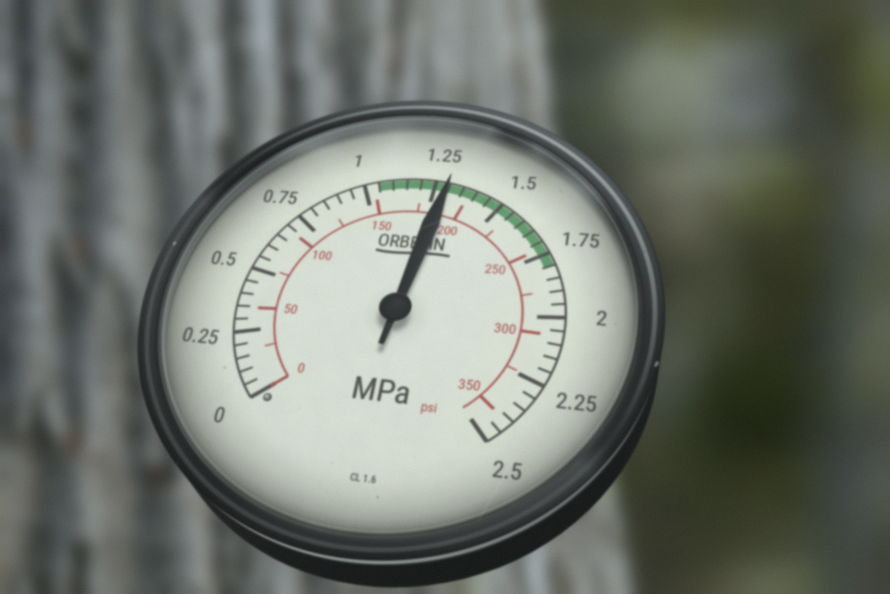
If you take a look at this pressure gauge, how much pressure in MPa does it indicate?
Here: 1.3 MPa
